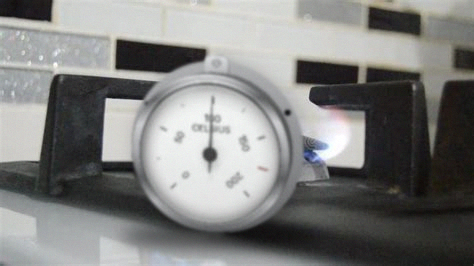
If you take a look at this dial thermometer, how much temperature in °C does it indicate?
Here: 100 °C
